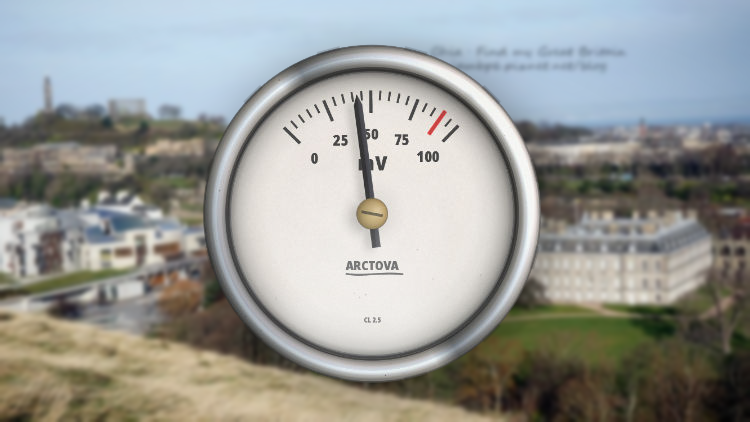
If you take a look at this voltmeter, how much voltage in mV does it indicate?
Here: 42.5 mV
